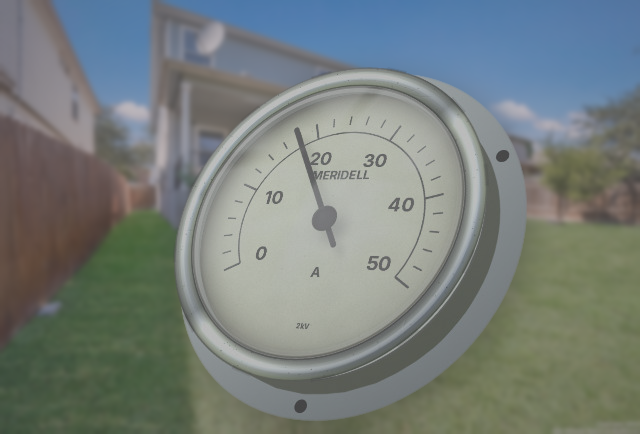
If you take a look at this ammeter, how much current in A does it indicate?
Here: 18 A
